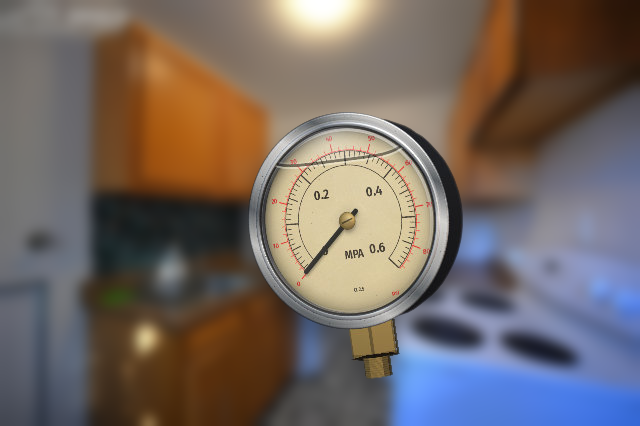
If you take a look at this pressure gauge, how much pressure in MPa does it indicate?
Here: 0 MPa
